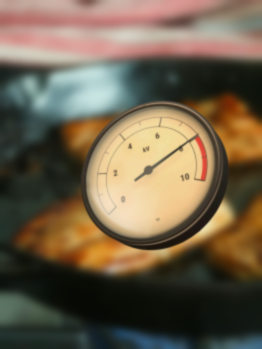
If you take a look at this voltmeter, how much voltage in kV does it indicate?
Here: 8 kV
